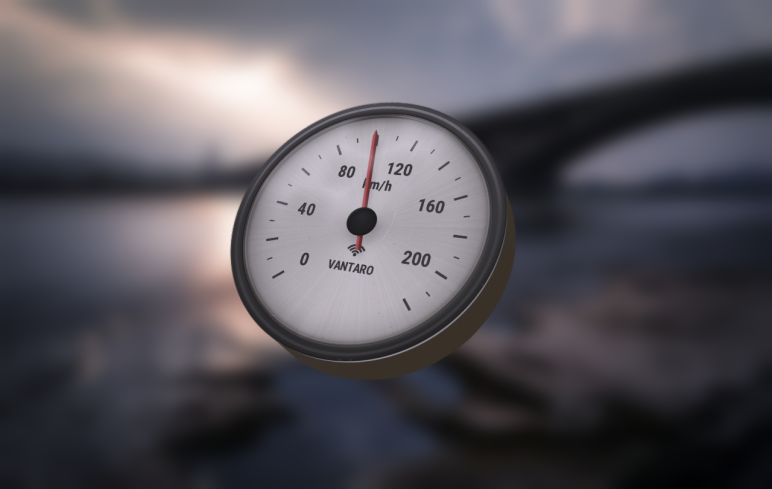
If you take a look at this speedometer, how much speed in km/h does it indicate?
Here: 100 km/h
